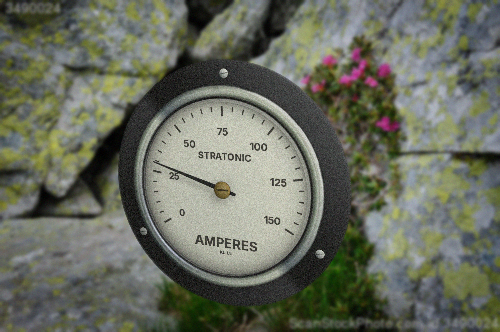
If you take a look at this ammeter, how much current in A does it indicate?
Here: 30 A
